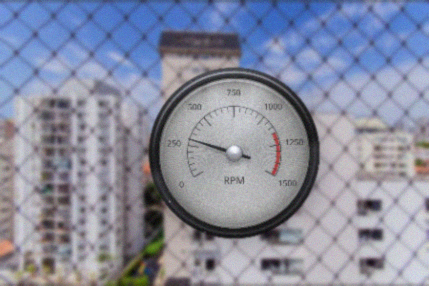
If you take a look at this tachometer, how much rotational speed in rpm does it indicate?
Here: 300 rpm
